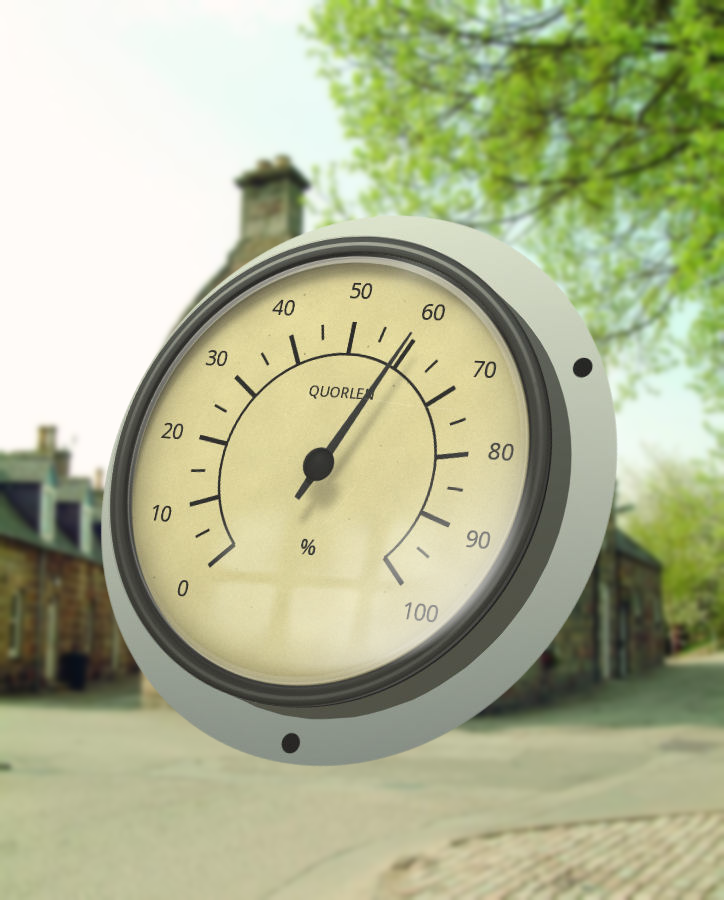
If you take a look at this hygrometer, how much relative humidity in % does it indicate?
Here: 60 %
